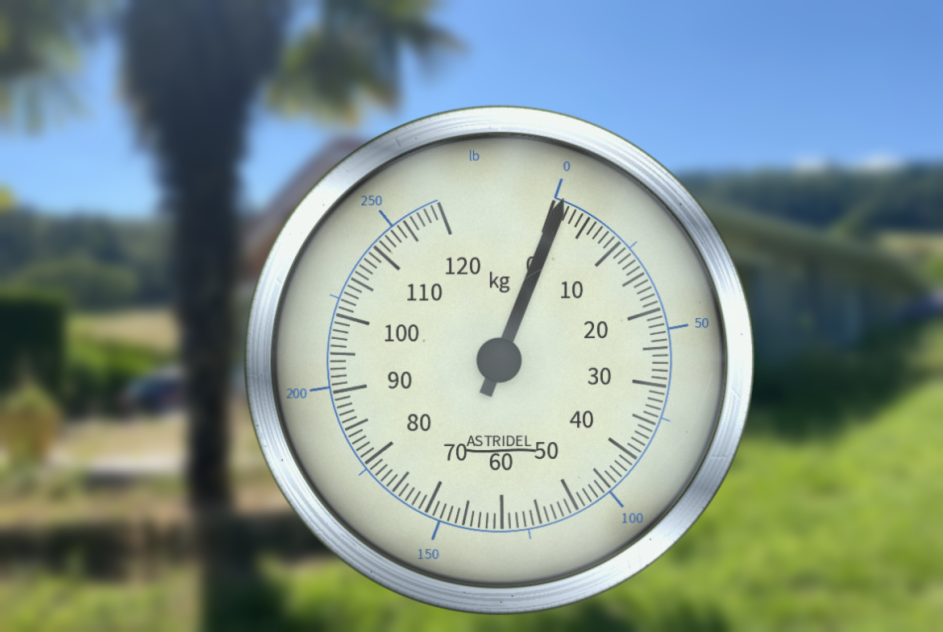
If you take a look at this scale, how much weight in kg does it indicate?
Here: 1 kg
